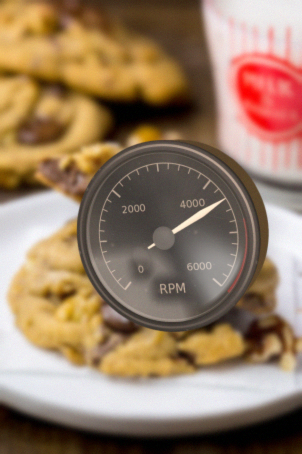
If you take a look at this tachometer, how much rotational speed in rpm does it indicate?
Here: 4400 rpm
